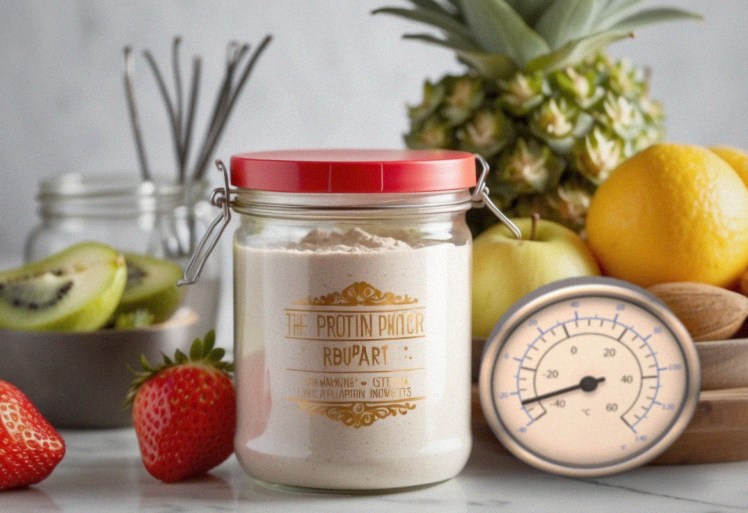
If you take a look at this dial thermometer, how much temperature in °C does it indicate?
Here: -32 °C
